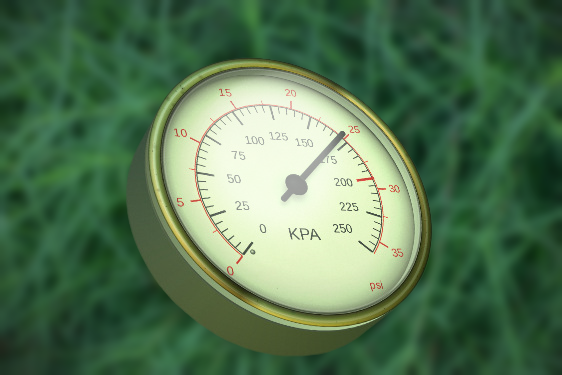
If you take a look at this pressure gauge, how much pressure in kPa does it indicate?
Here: 170 kPa
